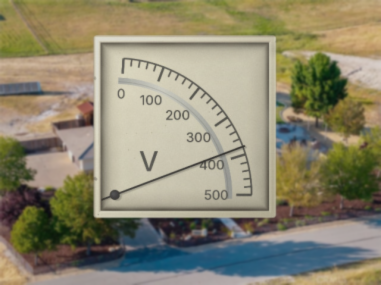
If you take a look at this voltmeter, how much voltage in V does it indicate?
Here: 380 V
